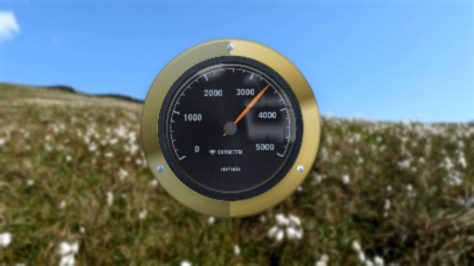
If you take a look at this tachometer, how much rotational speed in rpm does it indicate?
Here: 3400 rpm
